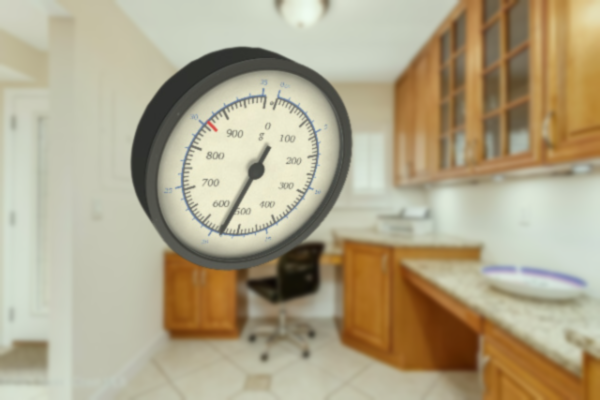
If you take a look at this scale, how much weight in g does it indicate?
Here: 550 g
